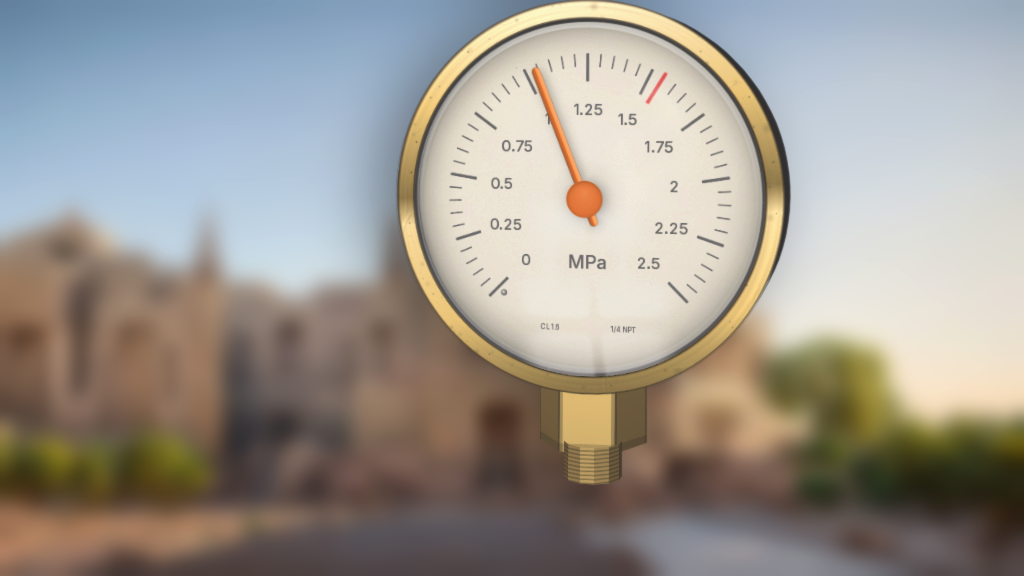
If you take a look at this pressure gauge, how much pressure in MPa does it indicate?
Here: 1.05 MPa
